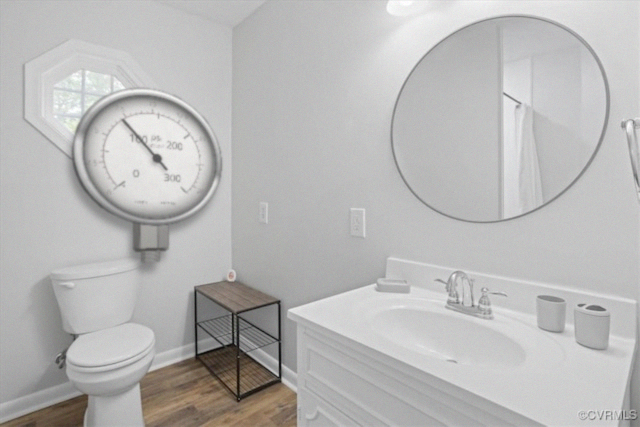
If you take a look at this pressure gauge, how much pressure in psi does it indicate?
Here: 100 psi
